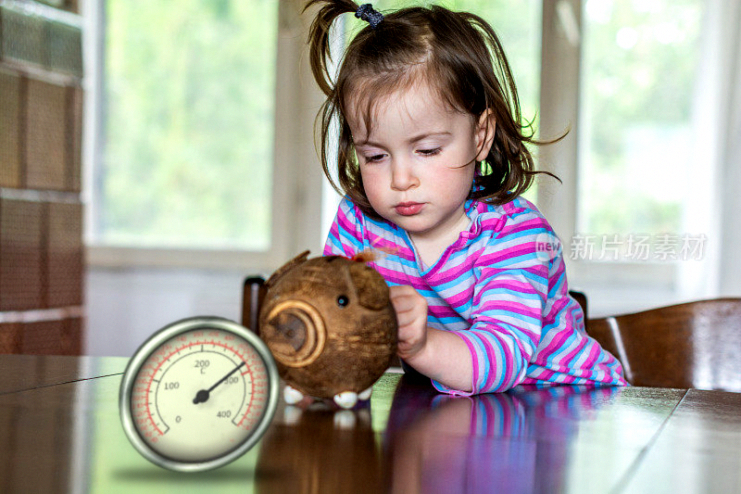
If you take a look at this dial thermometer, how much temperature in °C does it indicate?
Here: 280 °C
